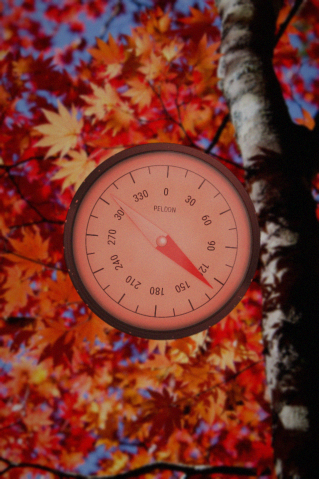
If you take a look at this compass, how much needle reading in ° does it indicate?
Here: 127.5 °
